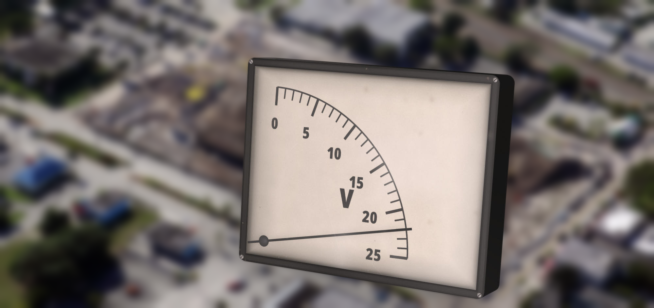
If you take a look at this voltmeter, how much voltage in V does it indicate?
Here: 22 V
